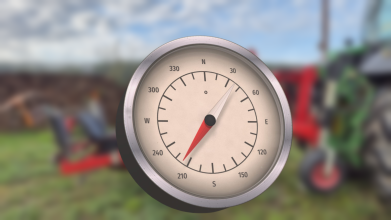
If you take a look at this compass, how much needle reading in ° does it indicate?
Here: 217.5 °
